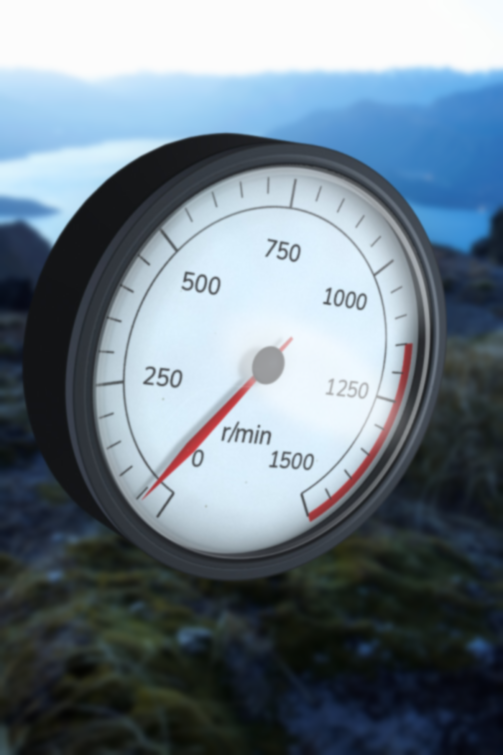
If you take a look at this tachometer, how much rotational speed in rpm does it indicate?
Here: 50 rpm
